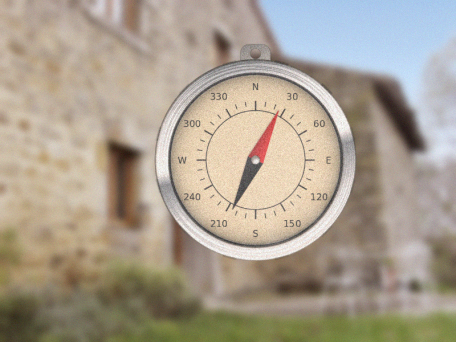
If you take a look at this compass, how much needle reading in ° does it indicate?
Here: 25 °
